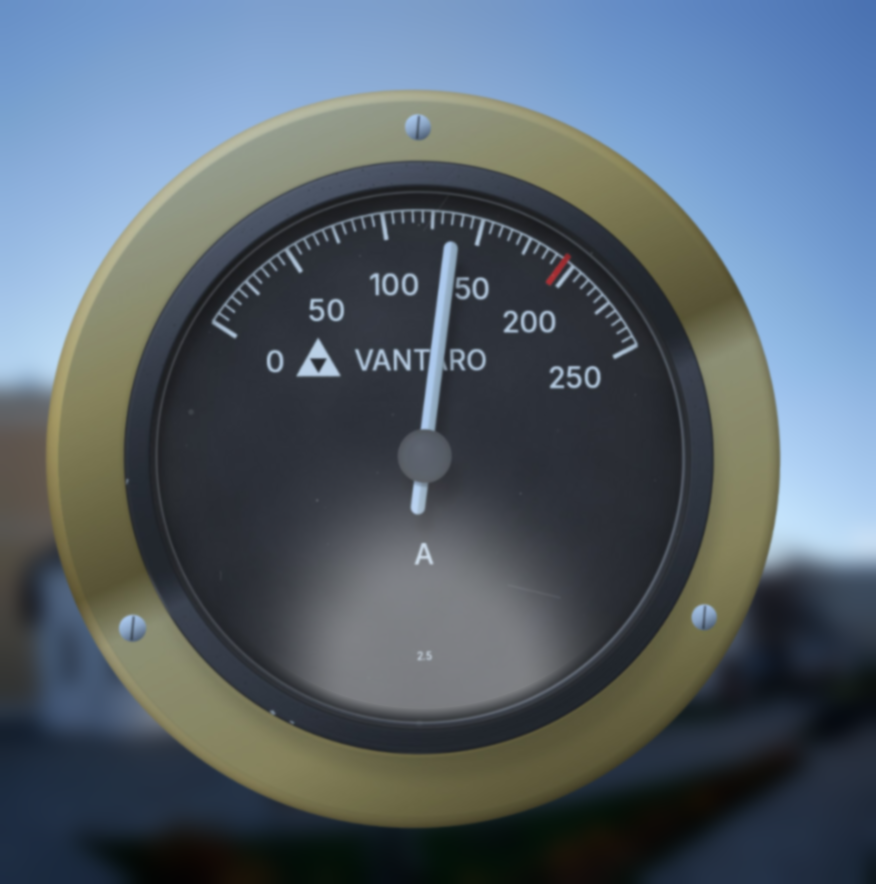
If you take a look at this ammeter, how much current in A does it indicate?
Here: 135 A
